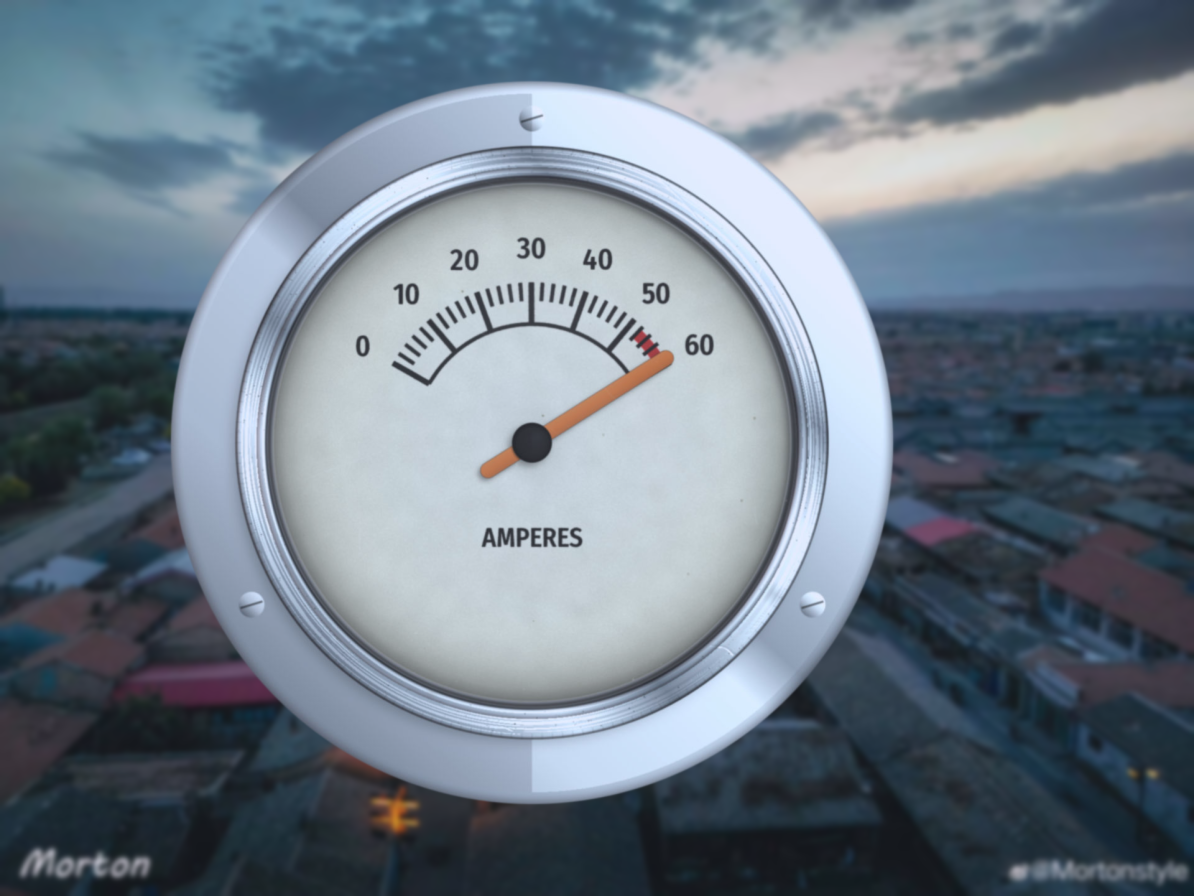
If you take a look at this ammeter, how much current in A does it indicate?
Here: 59 A
